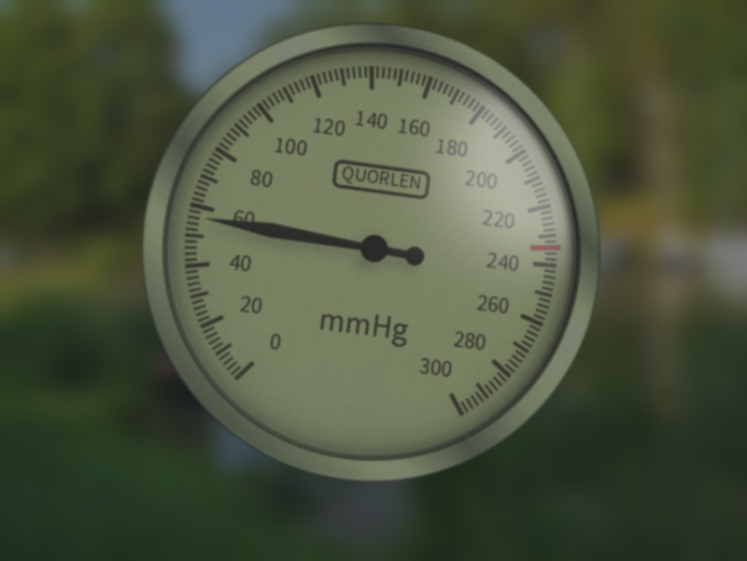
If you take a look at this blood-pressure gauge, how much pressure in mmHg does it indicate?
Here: 56 mmHg
